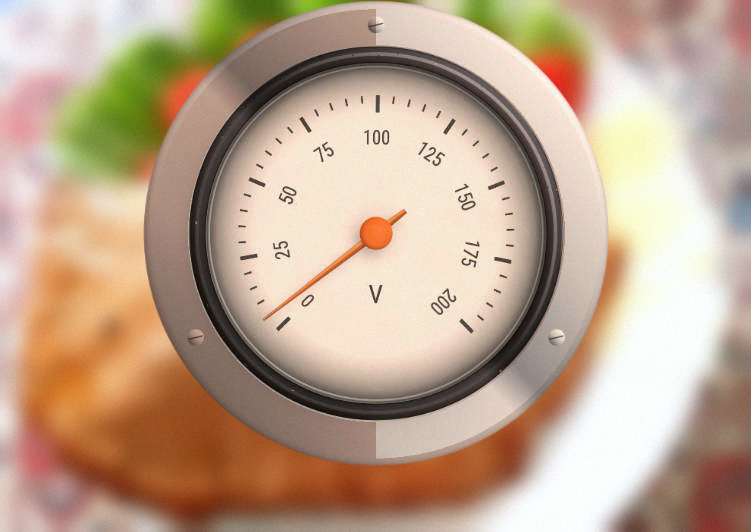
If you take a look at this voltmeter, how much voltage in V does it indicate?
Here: 5 V
